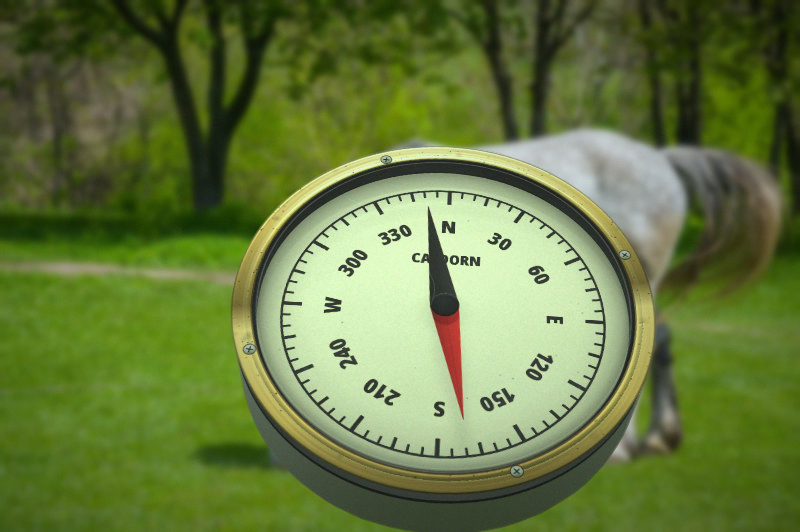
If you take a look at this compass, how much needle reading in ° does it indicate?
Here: 170 °
